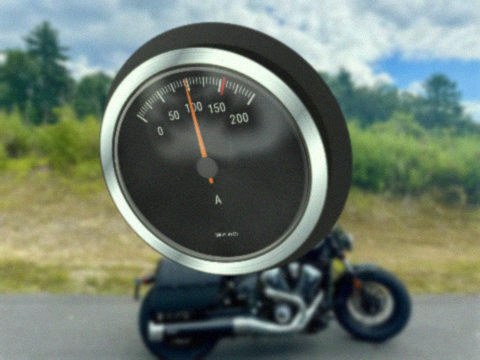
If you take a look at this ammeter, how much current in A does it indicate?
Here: 100 A
